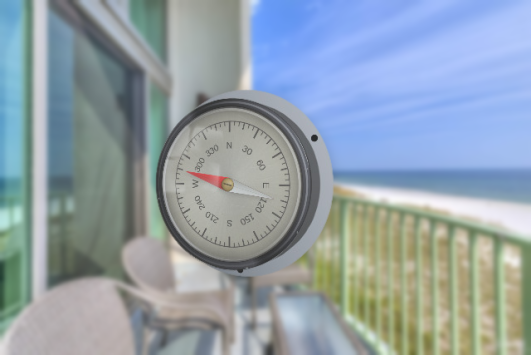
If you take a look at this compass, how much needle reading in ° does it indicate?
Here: 285 °
